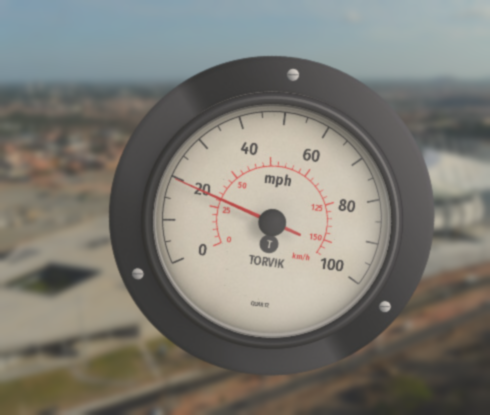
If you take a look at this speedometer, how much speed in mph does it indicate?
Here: 20 mph
